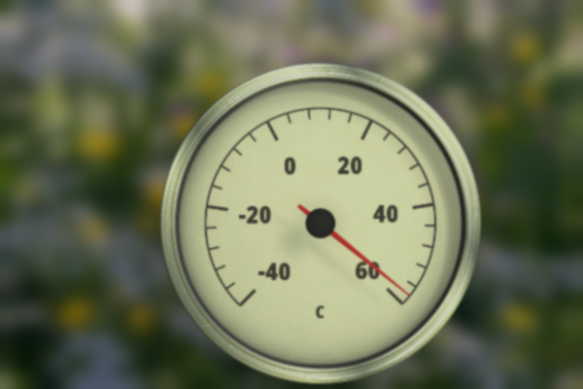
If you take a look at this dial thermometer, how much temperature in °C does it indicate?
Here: 58 °C
